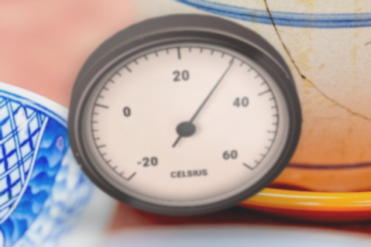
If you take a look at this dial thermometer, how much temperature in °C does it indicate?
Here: 30 °C
